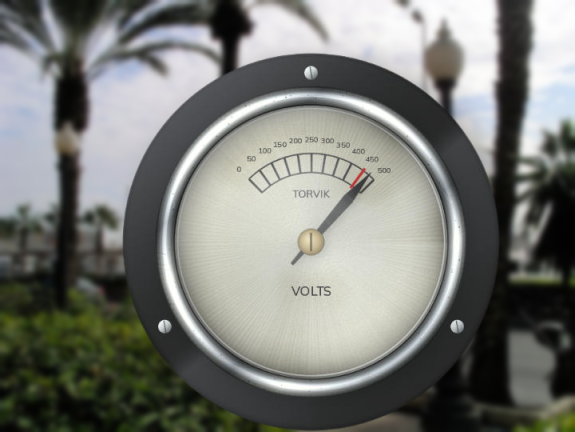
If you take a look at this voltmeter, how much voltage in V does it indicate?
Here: 475 V
